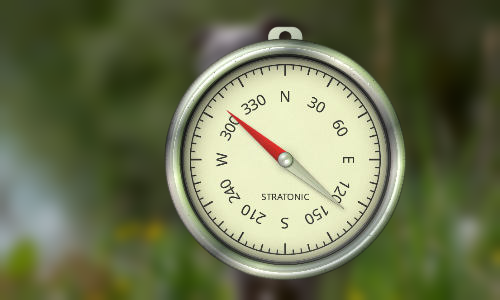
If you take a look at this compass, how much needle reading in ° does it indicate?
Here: 310 °
